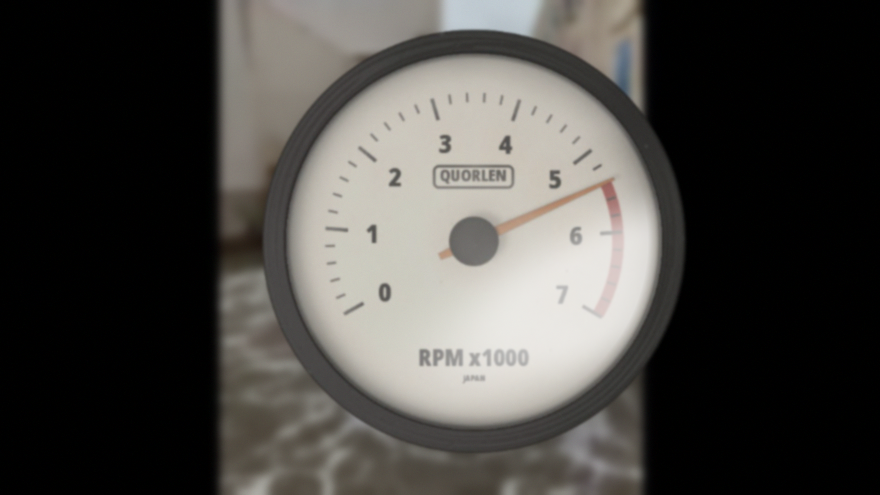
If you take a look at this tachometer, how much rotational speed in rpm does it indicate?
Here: 5400 rpm
